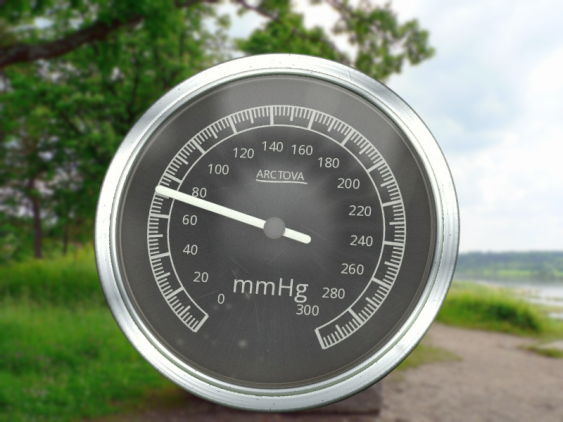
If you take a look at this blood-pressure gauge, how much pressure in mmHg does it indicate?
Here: 72 mmHg
